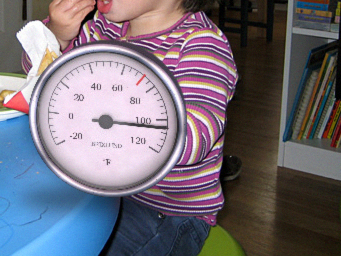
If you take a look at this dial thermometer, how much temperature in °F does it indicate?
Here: 104 °F
